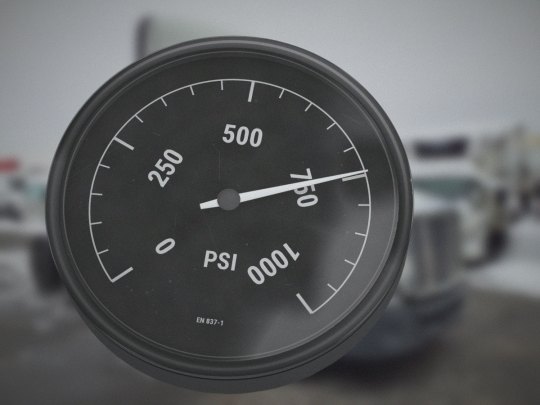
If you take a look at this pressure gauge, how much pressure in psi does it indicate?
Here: 750 psi
